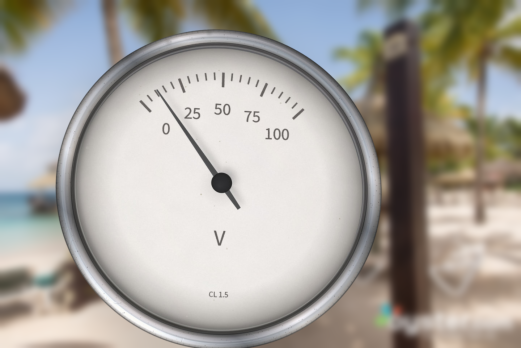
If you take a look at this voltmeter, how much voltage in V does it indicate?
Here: 10 V
